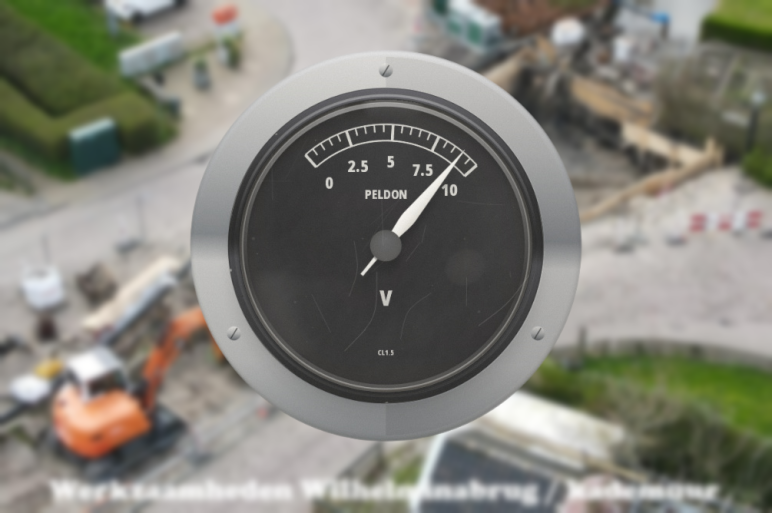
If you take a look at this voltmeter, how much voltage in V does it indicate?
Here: 9 V
